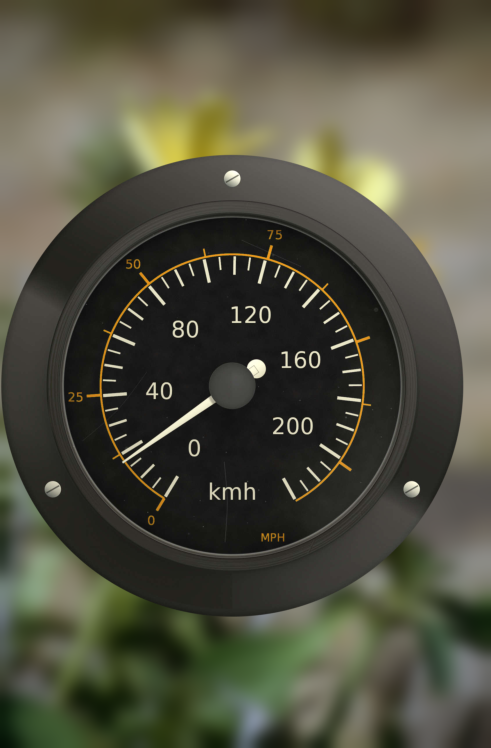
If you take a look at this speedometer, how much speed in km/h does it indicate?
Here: 17.5 km/h
